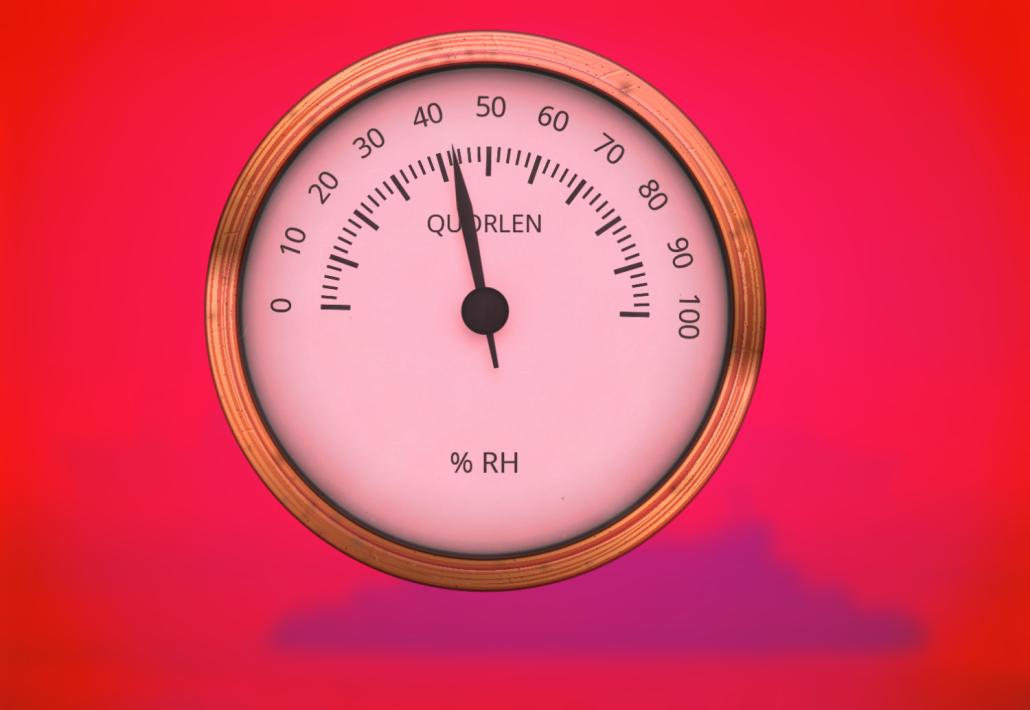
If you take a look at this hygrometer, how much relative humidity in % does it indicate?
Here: 43 %
